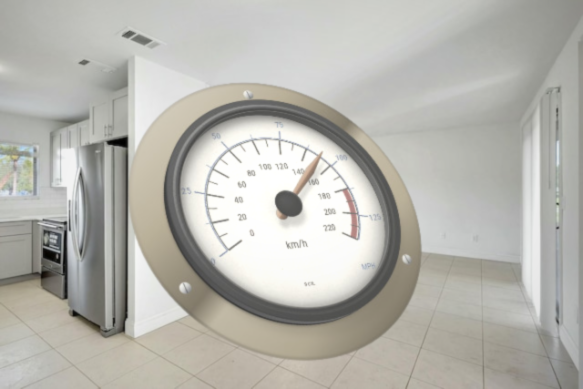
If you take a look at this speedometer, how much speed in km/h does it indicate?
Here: 150 km/h
